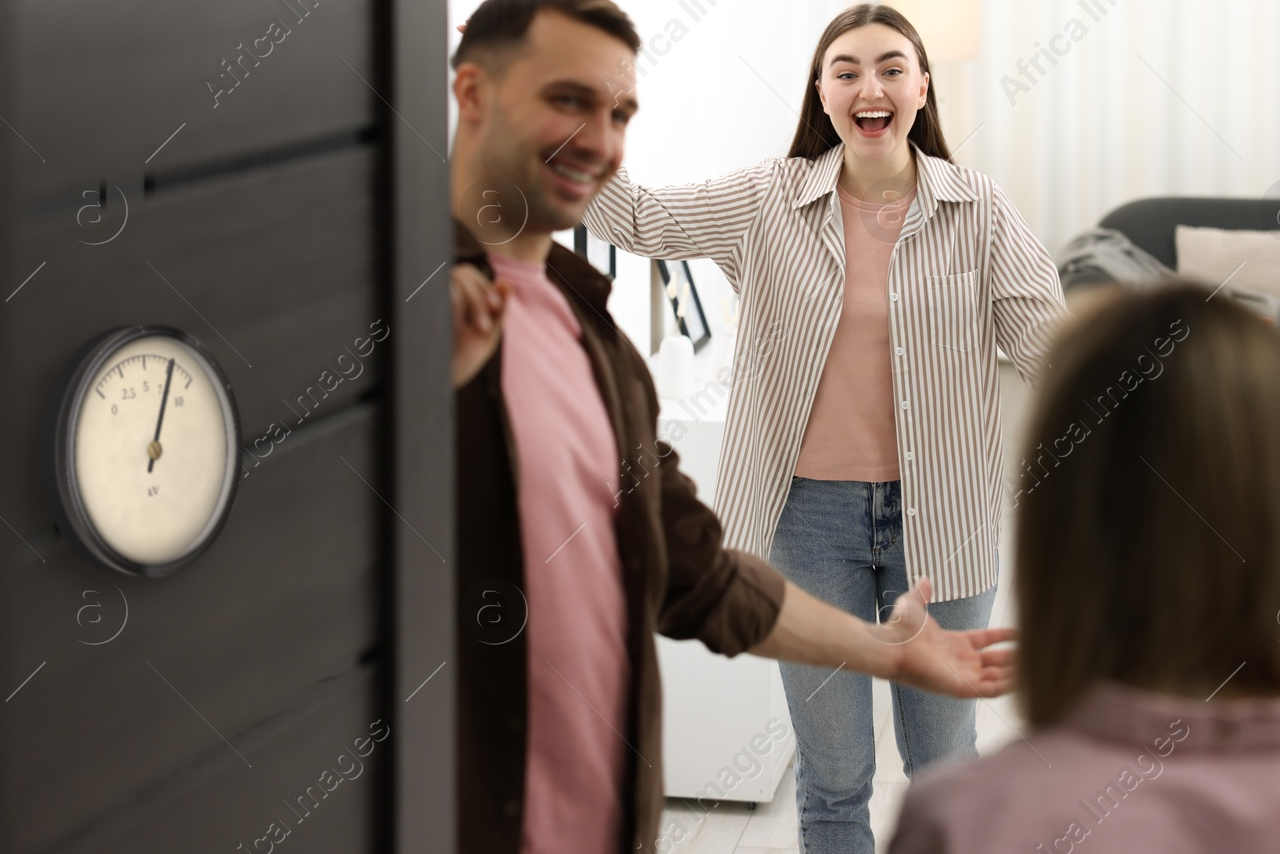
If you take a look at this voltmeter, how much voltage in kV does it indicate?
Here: 7.5 kV
